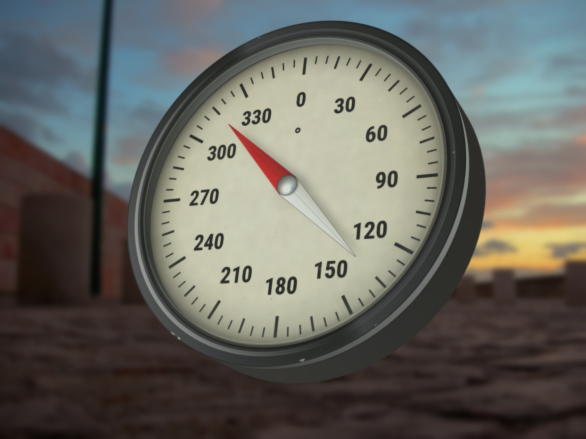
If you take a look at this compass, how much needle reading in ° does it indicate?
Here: 315 °
